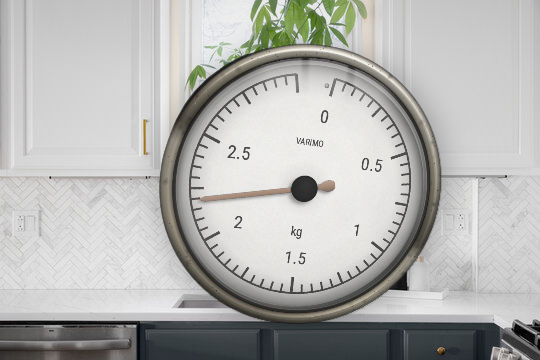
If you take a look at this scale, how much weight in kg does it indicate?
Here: 2.2 kg
